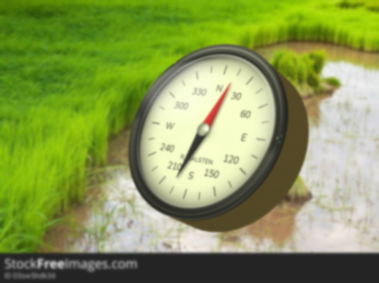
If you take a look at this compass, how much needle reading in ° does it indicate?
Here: 15 °
